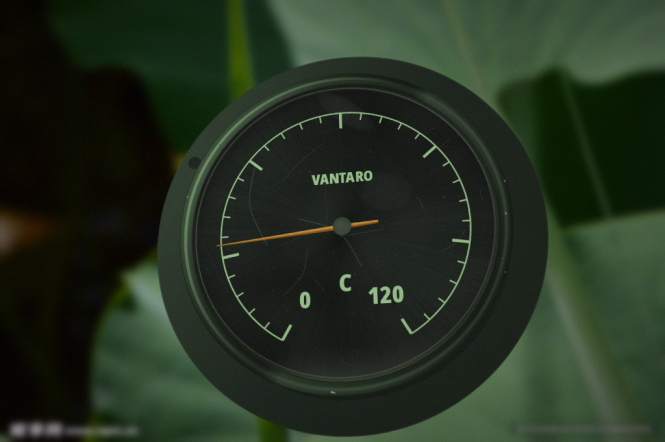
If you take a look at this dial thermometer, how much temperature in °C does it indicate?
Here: 22 °C
